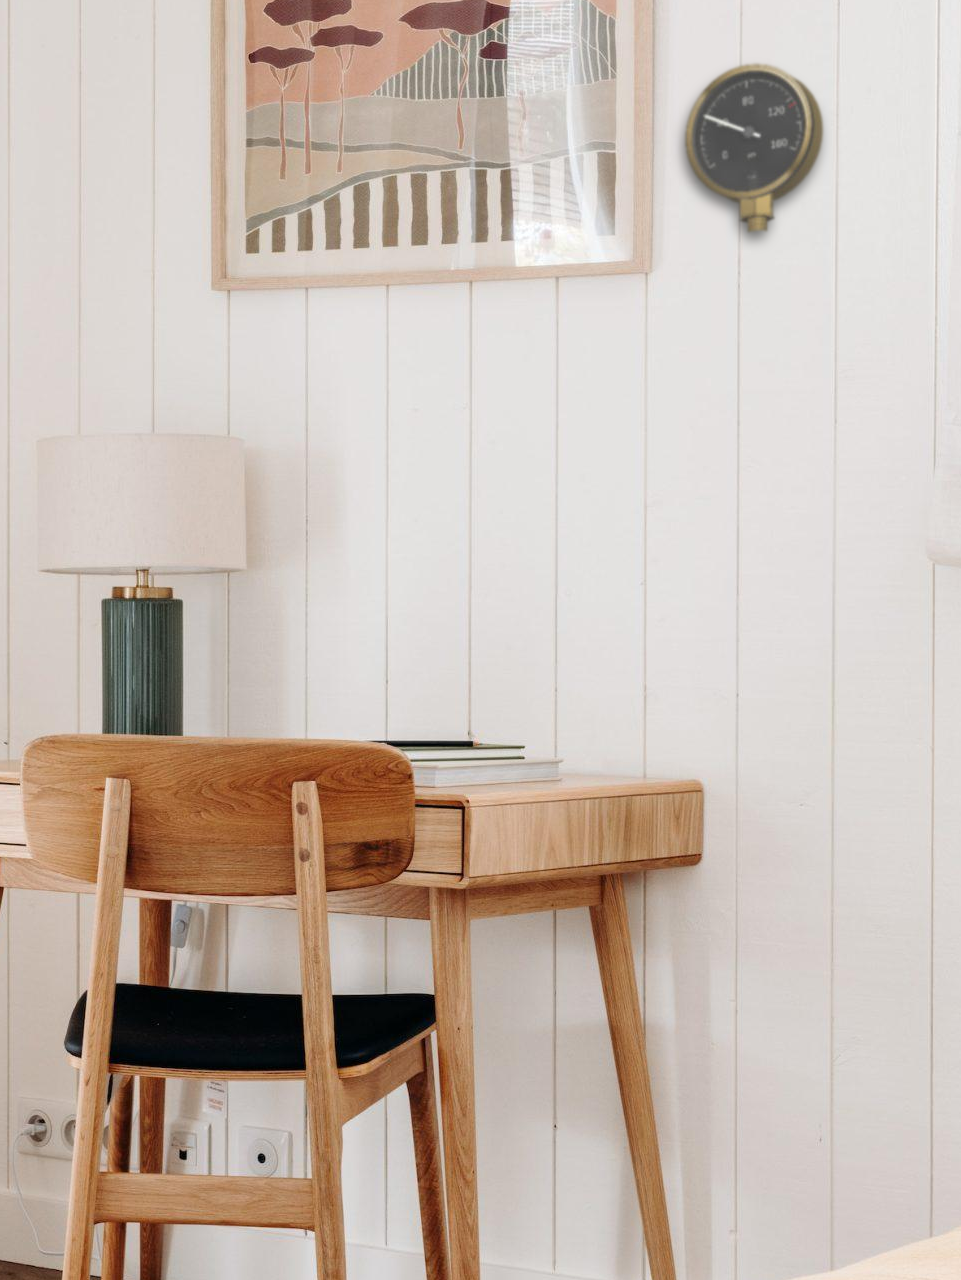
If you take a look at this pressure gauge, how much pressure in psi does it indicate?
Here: 40 psi
